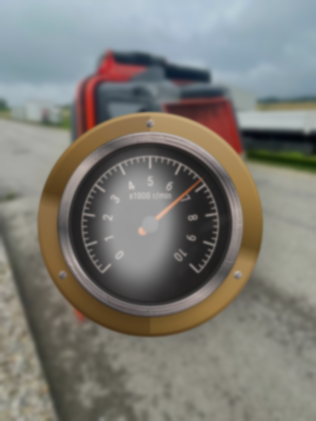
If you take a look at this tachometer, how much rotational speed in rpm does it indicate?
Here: 6800 rpm
